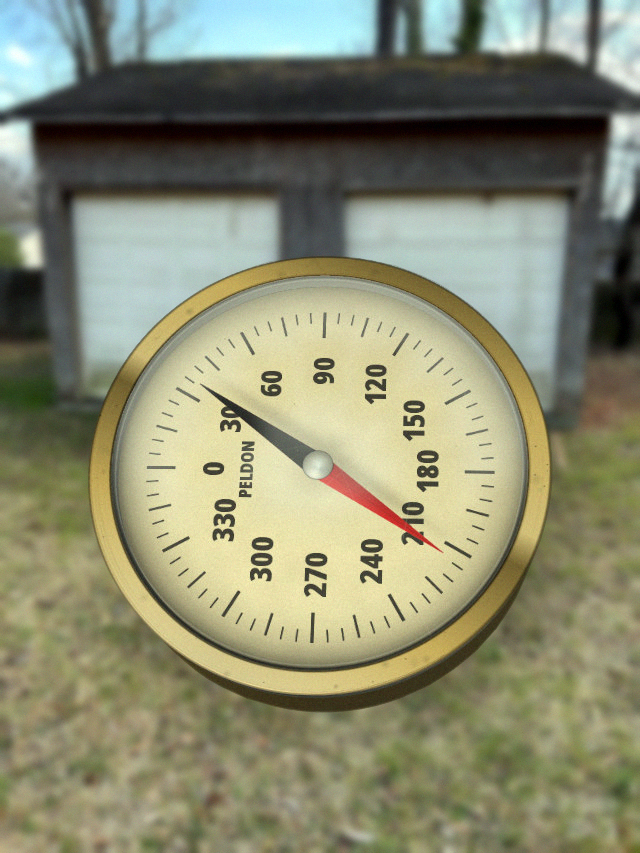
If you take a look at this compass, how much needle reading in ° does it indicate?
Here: 215 °
